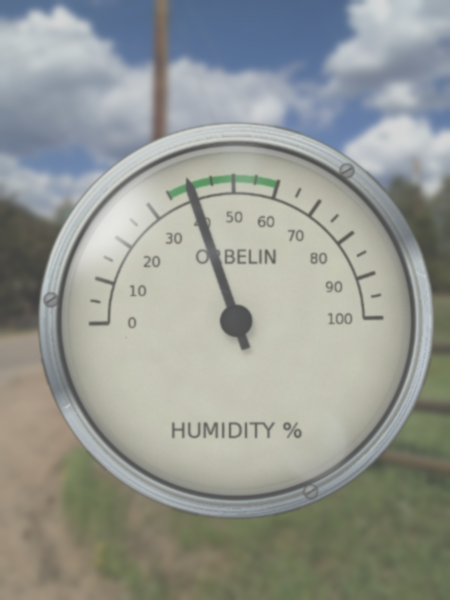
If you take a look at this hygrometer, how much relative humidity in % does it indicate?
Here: 40 %
